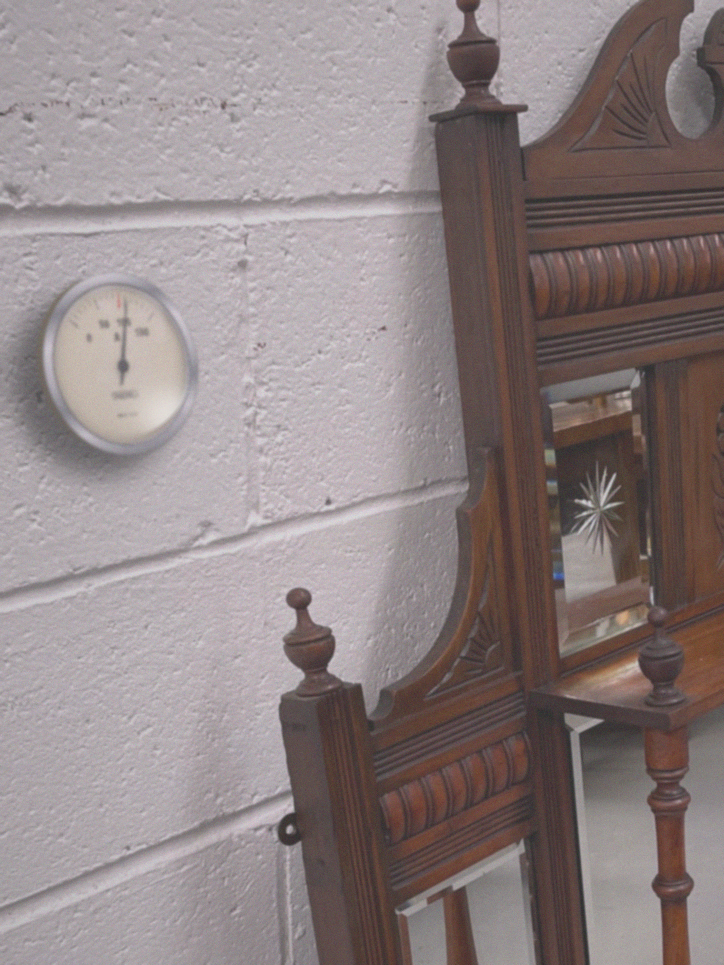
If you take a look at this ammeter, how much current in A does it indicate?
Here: 100 A
